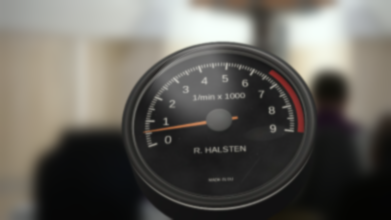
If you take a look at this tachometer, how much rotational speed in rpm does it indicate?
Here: 500 rpm
